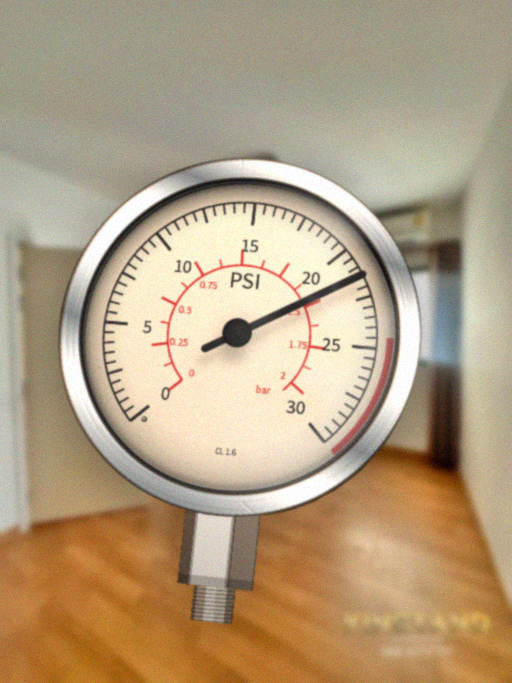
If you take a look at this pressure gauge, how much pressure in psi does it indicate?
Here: 21.5 psi
